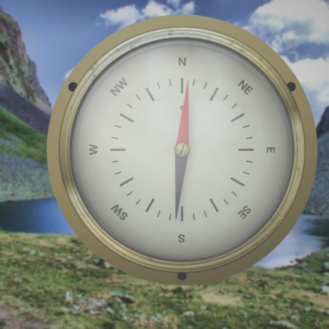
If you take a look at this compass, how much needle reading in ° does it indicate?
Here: 5 °
